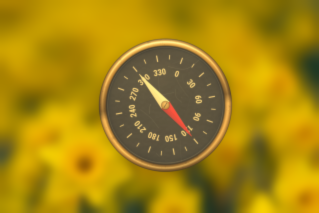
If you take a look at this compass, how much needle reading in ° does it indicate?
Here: 120 °
